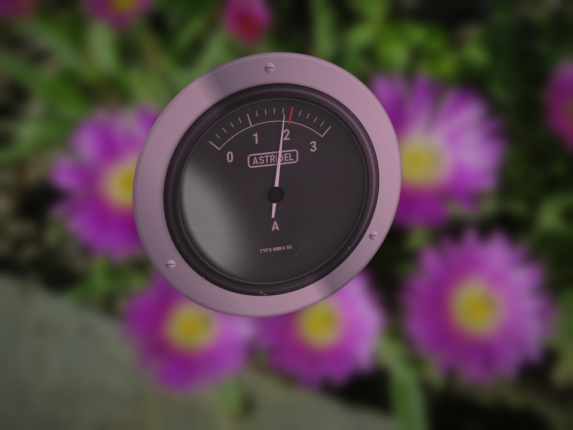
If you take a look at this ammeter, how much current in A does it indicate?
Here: 1.8 A
